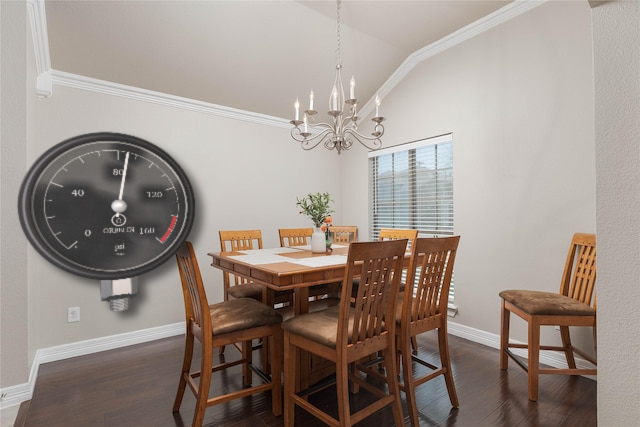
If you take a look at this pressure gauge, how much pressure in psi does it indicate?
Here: 85 psi
